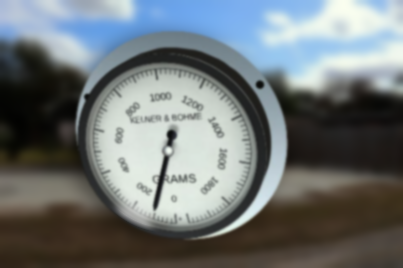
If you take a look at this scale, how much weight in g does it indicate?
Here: 100 g
